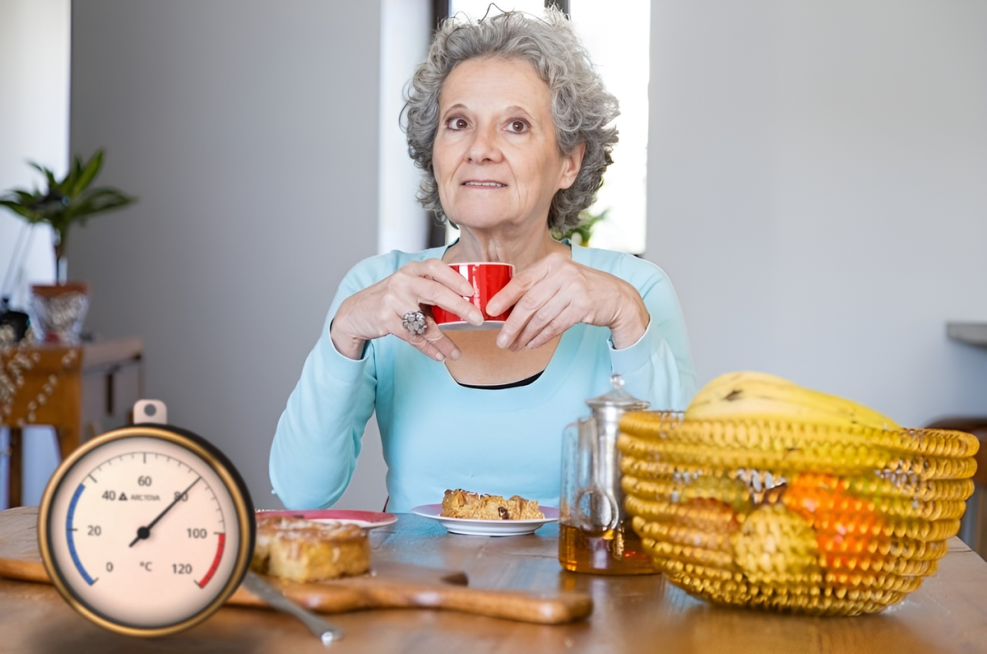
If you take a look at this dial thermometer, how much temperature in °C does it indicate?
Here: 80 °C
